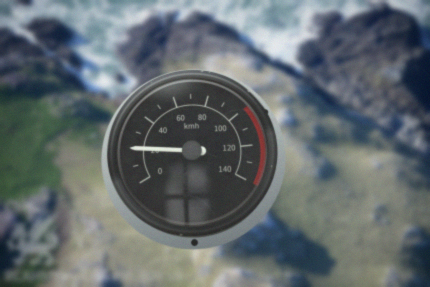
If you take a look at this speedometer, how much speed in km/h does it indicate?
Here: 20 km/h
